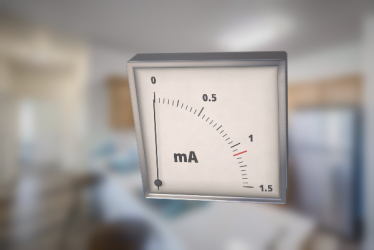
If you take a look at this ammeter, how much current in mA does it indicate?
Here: 0 mA
